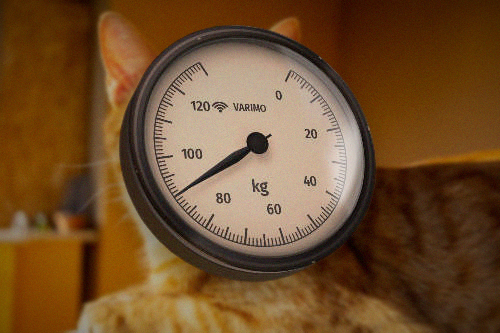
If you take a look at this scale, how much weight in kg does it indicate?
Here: 90 kg
